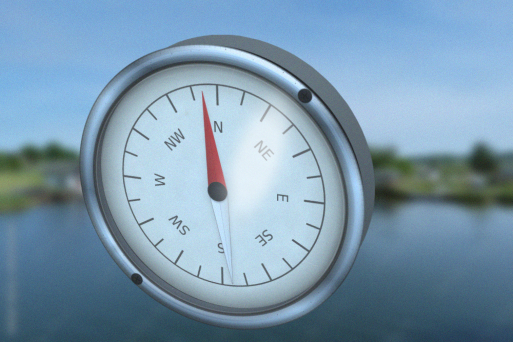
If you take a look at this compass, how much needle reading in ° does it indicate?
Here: 352.5 °
